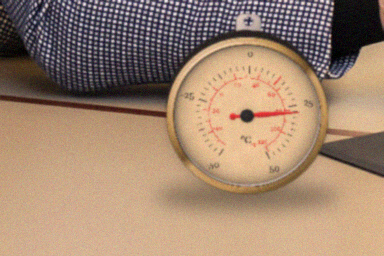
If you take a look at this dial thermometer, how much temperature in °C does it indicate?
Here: 27.5 °C
